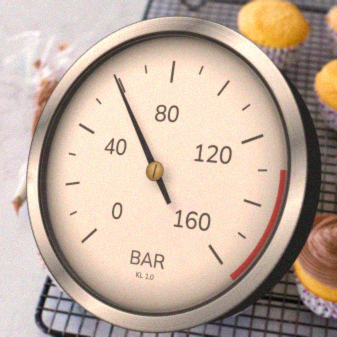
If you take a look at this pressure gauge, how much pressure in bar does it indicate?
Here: 60 bar
